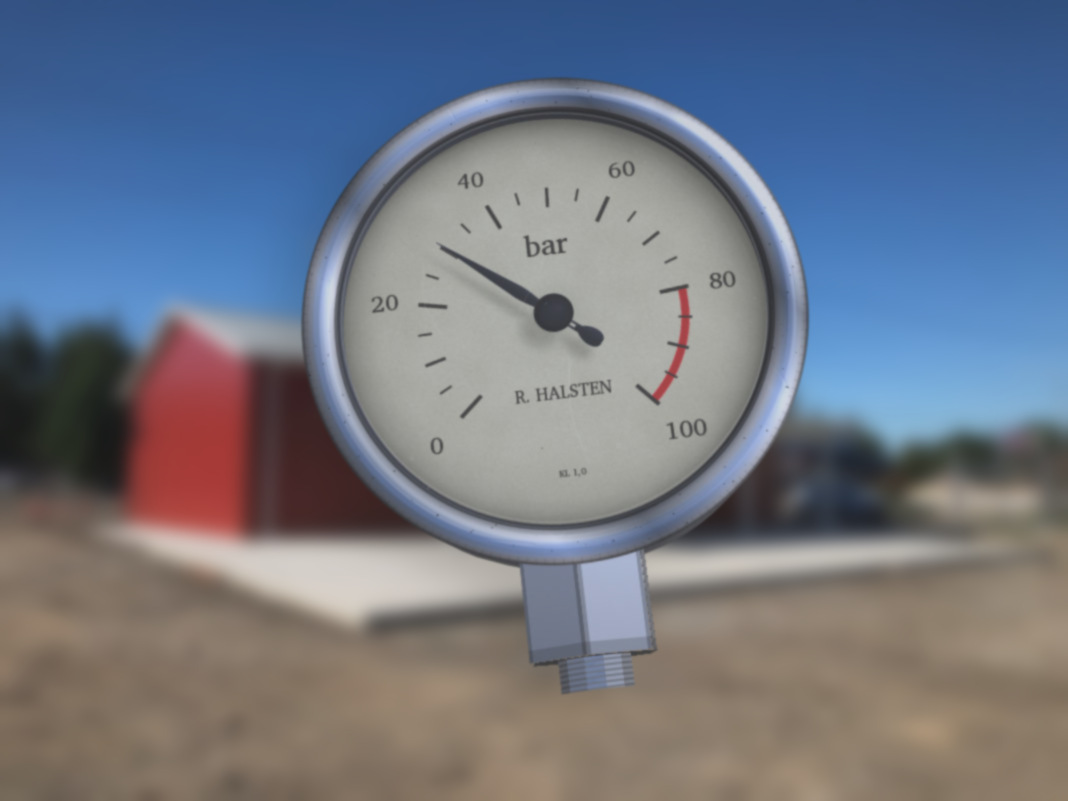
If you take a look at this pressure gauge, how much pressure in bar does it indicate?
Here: 30 bar
